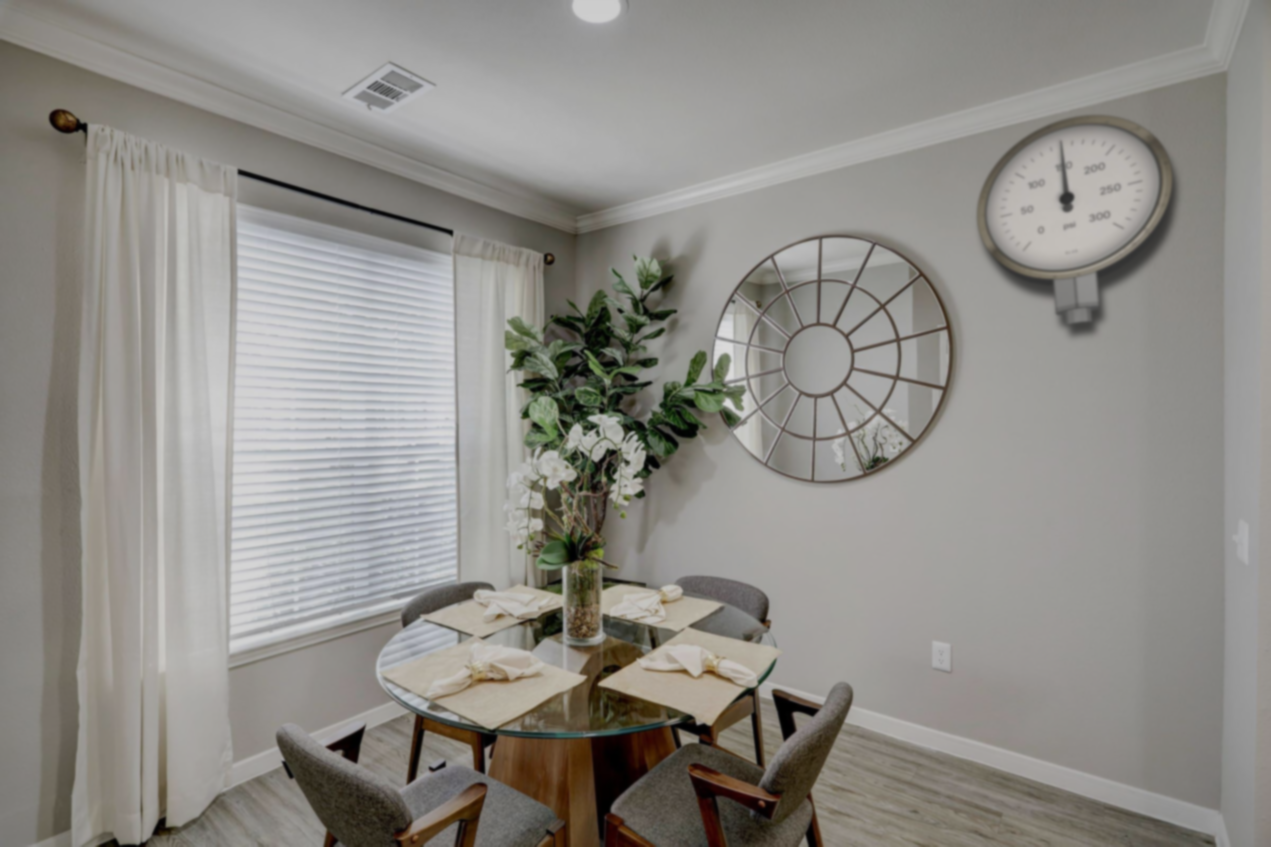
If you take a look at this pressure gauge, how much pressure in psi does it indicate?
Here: 150 psi
